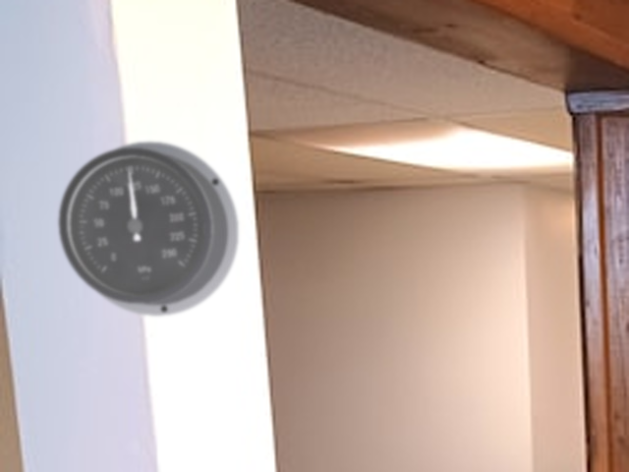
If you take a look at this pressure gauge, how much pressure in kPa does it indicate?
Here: 125 kPa
